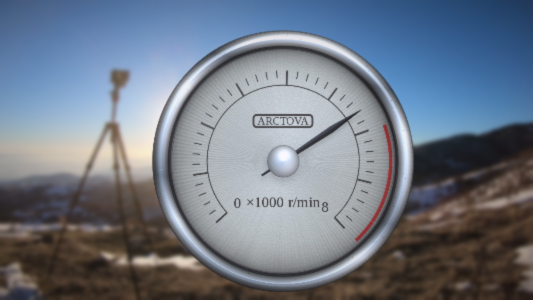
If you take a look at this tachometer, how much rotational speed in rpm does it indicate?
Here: 5600 rpm
